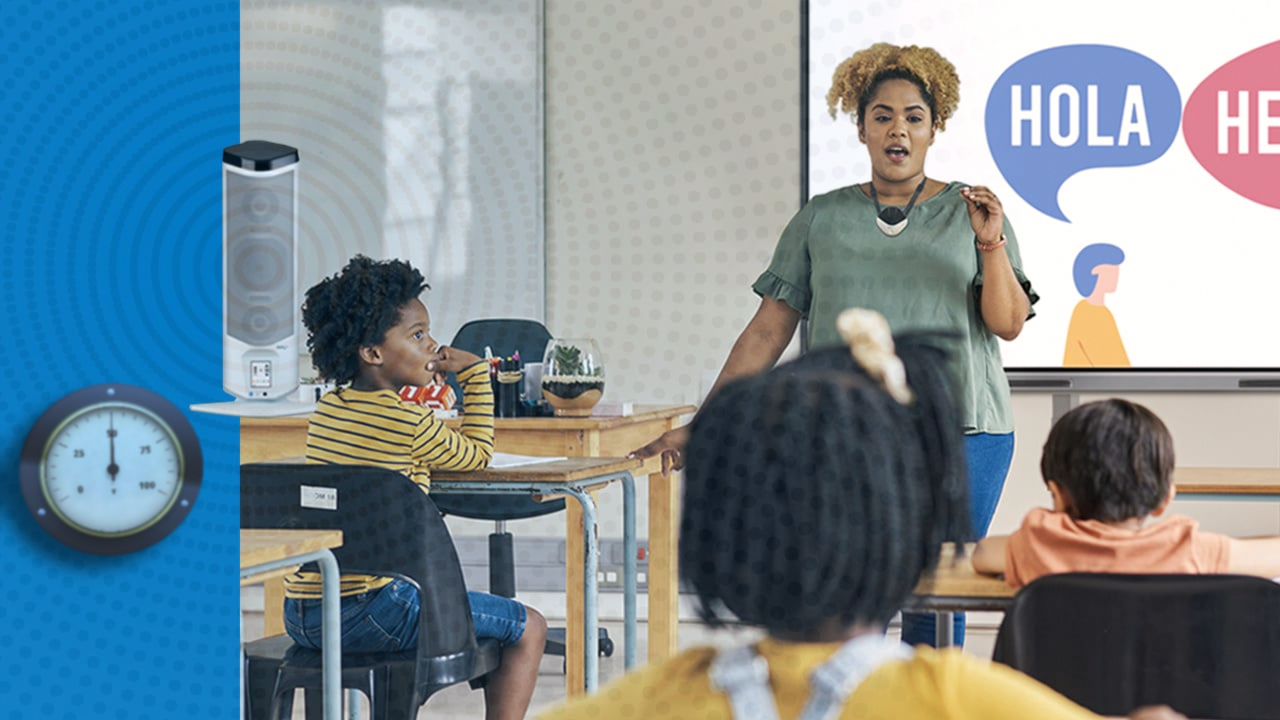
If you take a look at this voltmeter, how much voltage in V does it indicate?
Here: 50 V
